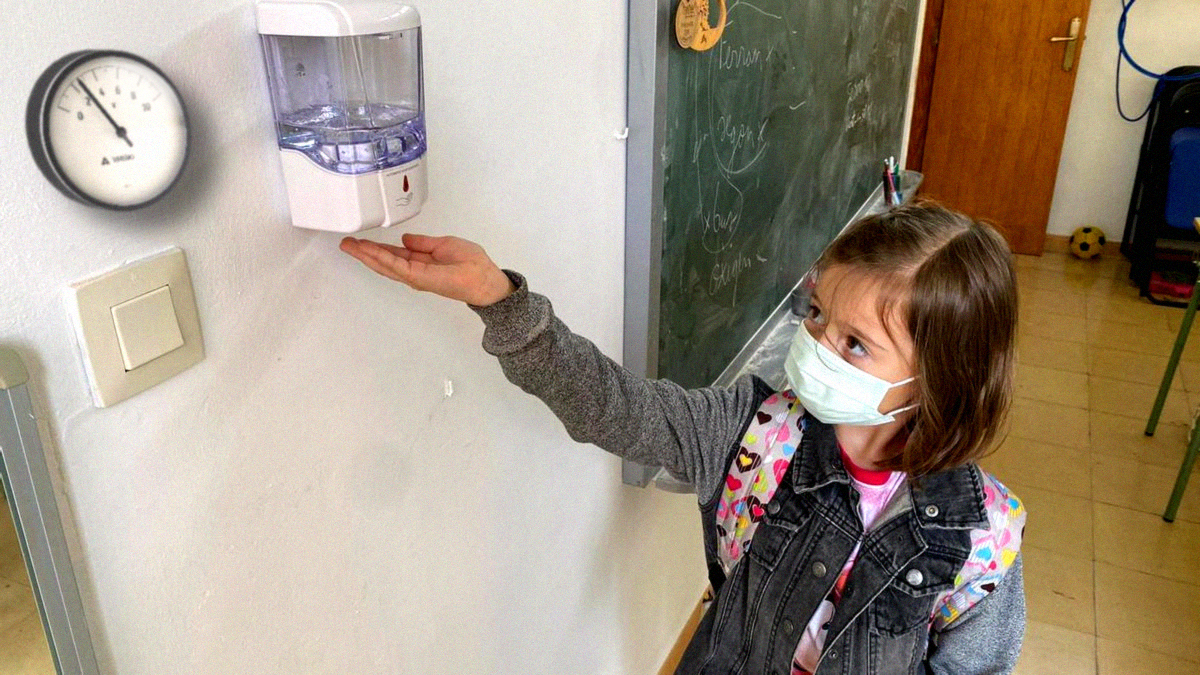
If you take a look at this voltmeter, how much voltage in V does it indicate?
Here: 2.5 V
